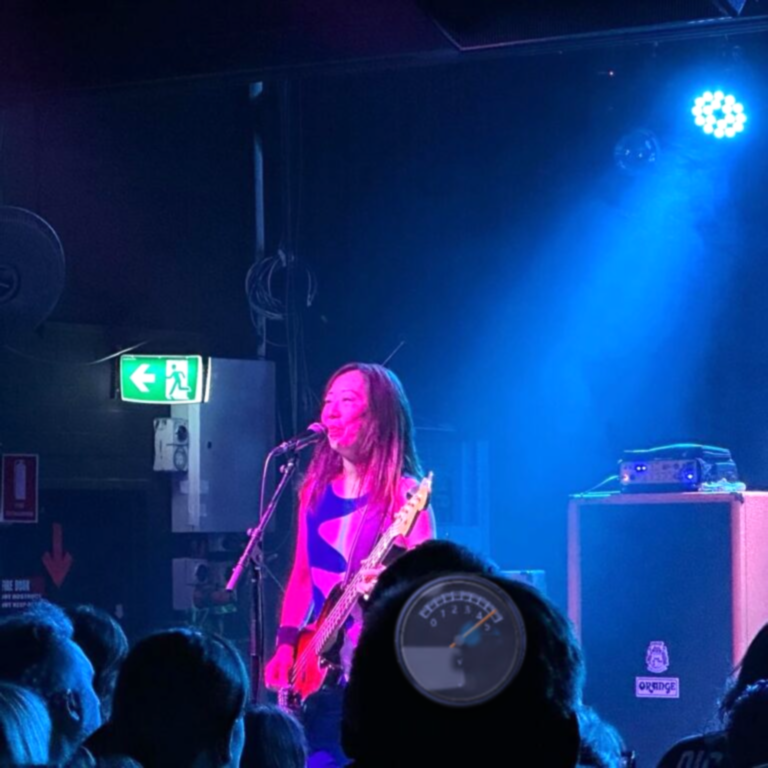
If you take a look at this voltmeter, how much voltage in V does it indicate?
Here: 4.5 V
